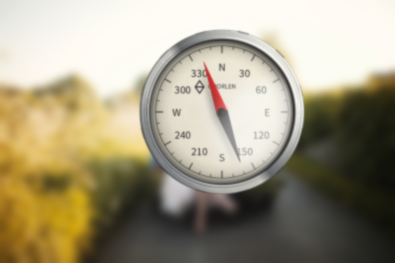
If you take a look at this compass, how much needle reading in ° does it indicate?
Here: 340 °
